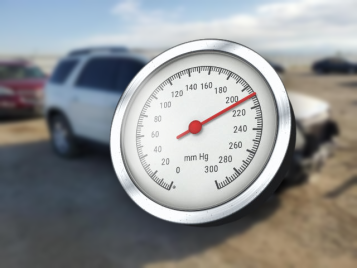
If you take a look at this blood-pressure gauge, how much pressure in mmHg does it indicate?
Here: 210 mmHg
